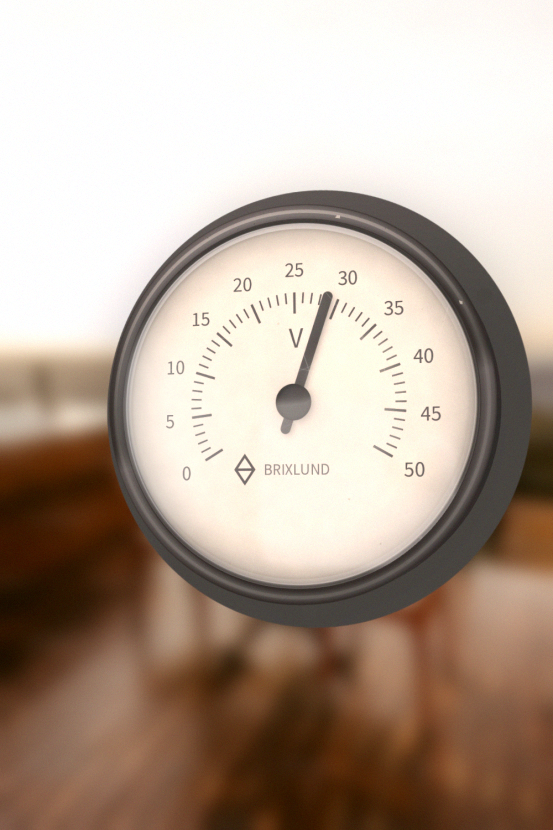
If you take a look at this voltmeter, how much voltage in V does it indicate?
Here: 29 V
